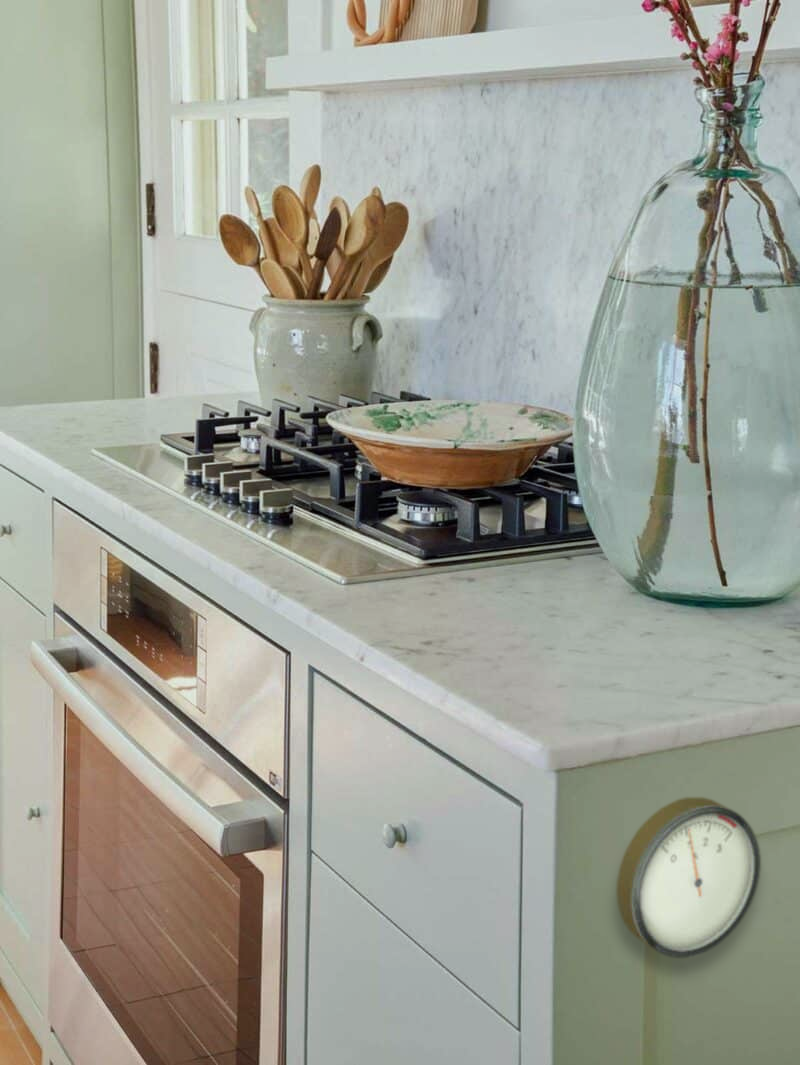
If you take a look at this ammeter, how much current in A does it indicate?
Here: 1 A
